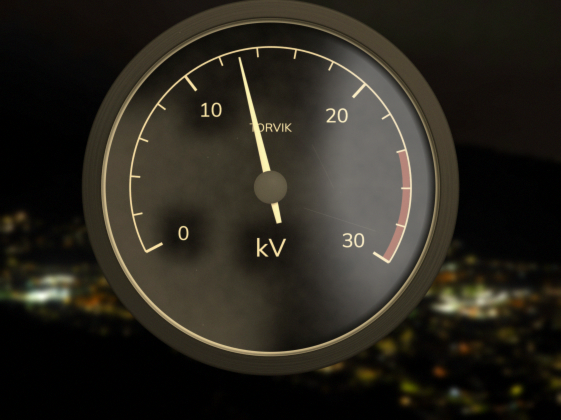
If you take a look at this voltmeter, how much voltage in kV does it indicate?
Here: 13 kV
